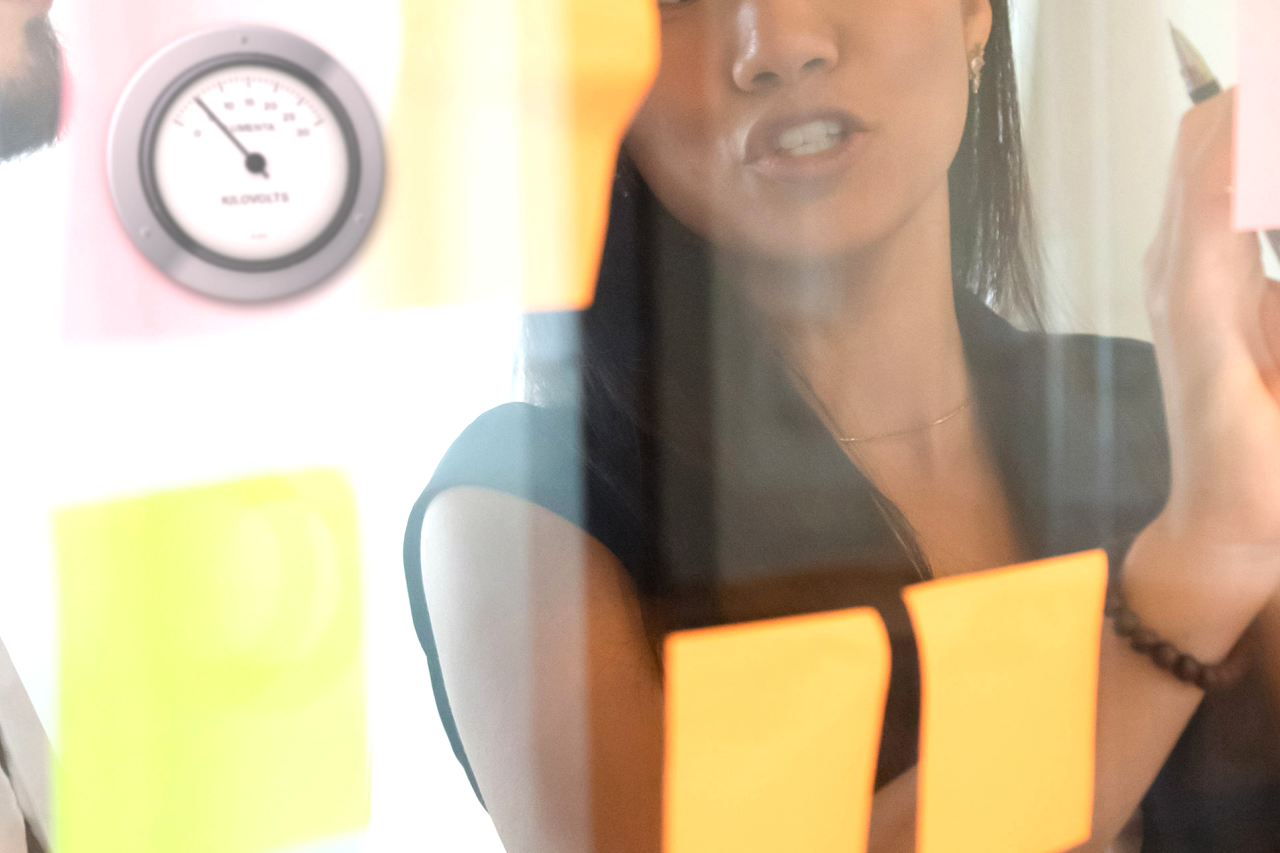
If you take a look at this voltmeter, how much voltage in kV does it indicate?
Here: 5 kV
